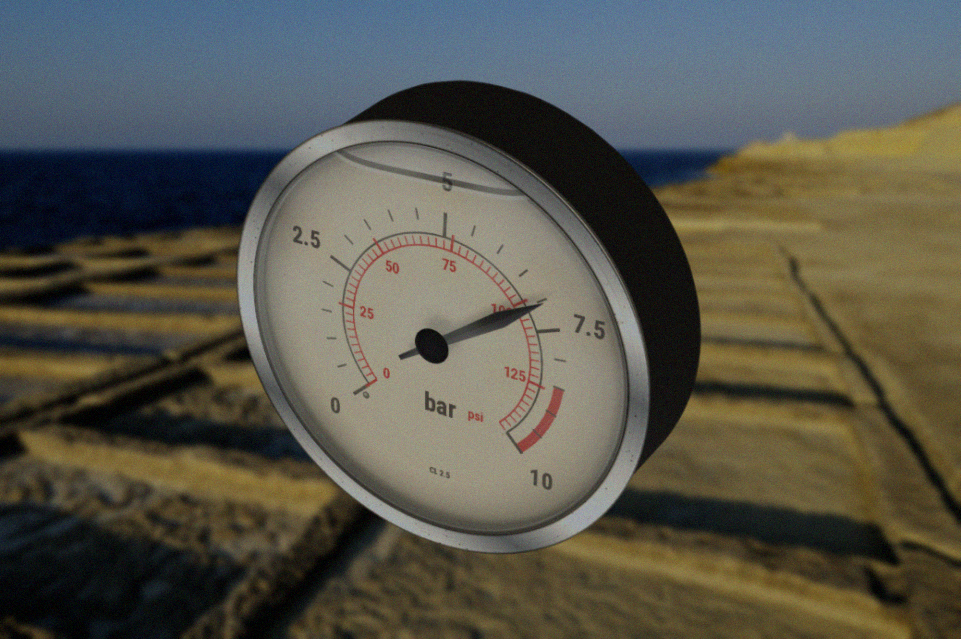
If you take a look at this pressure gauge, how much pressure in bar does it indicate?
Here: 7 bar
